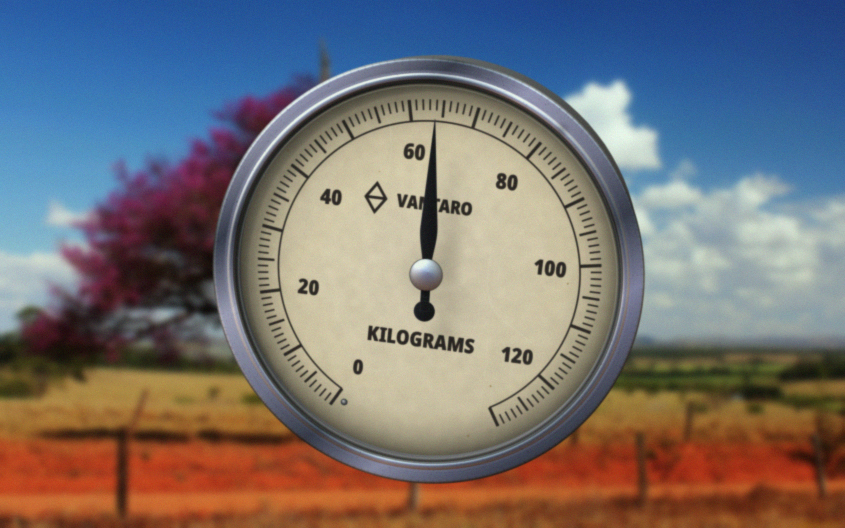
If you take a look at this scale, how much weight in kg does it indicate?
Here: 64 kg
